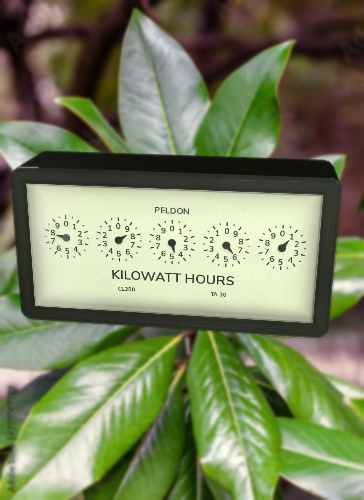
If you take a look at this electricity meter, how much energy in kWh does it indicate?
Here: 78461 kWh
